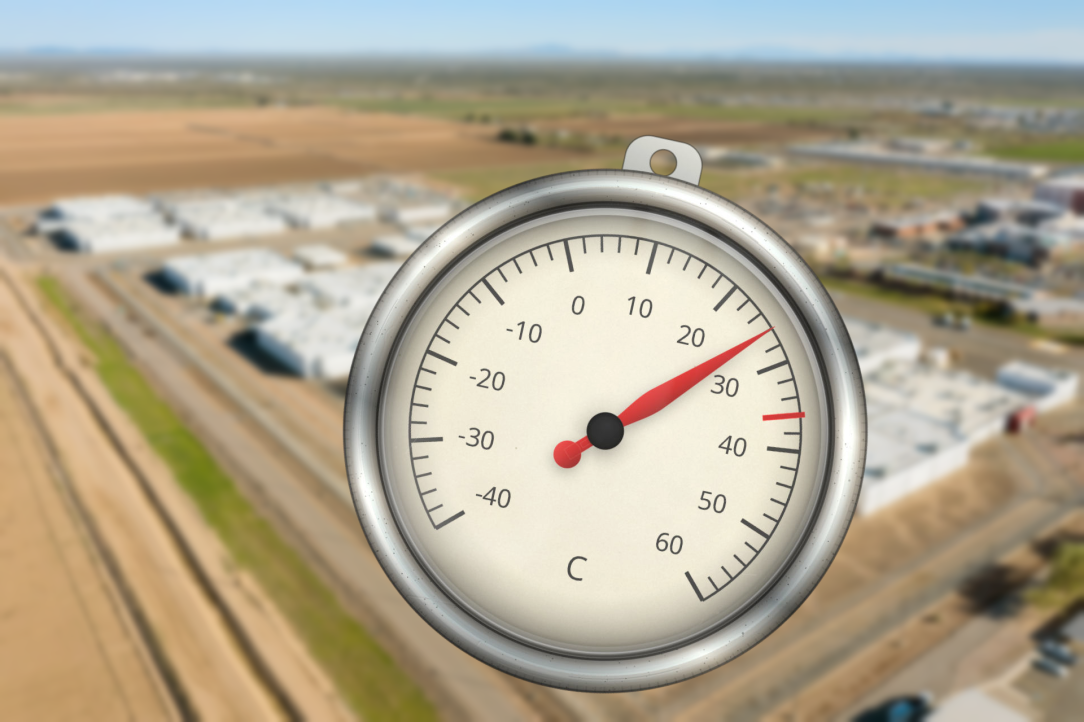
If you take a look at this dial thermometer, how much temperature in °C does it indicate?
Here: 26 °C
